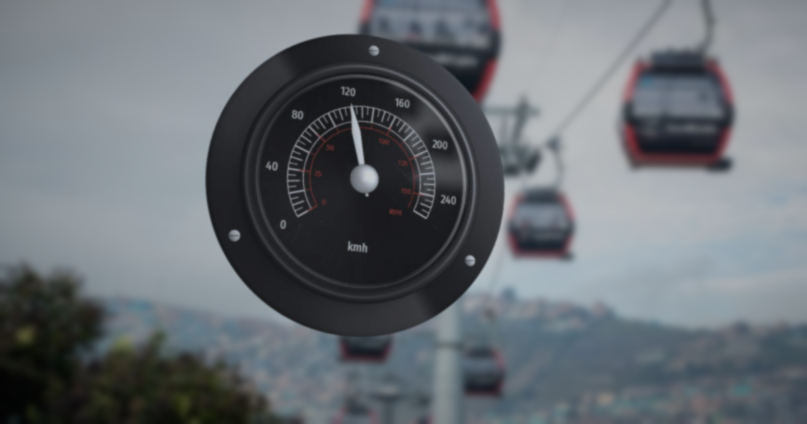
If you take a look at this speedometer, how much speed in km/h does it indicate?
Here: 120 km/h
